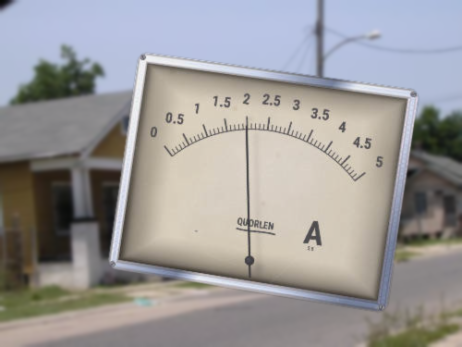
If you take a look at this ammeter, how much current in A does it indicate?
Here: 2 A
